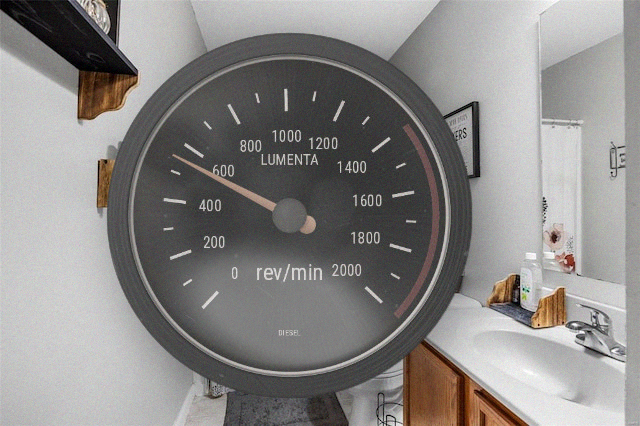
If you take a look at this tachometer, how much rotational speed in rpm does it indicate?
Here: 550 rpm
